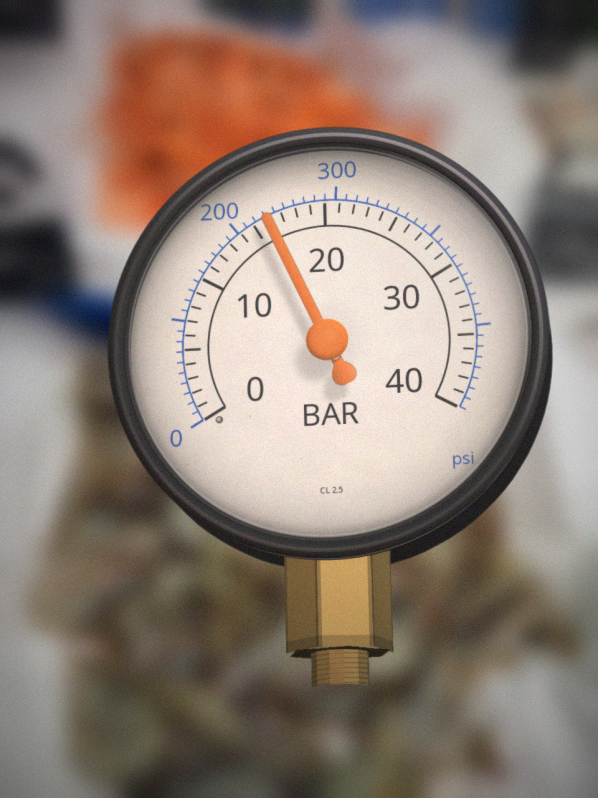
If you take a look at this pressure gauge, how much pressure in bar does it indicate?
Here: 16 bar
